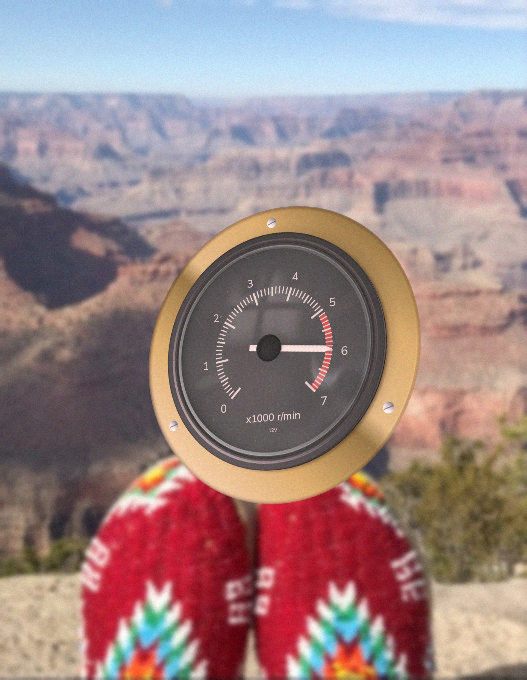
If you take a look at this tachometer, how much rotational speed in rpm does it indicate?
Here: 6000 rpm
